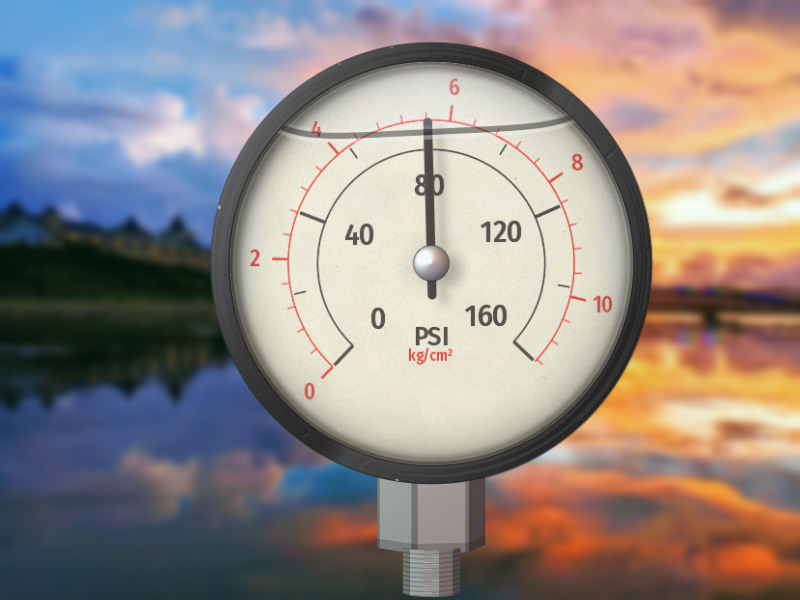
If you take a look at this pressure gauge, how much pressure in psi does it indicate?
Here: 80 psi
